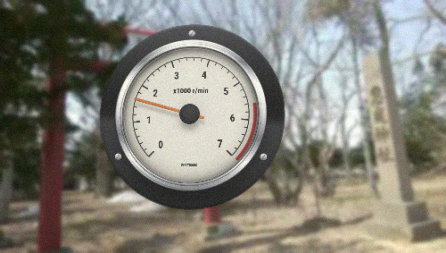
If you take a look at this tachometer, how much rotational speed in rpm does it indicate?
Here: 1600 rpm
